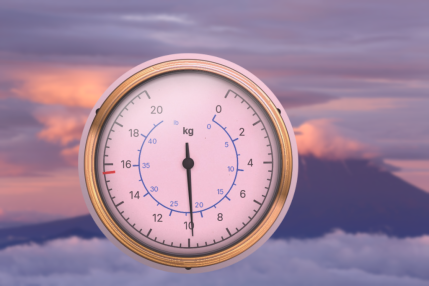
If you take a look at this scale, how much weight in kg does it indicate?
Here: 9.8 kg
